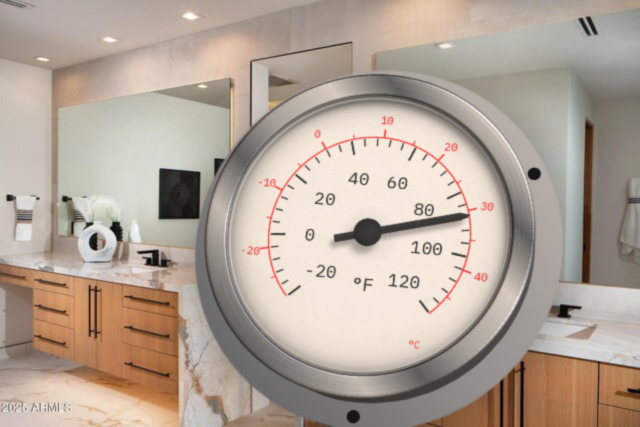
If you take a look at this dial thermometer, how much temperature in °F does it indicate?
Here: 88 °F
